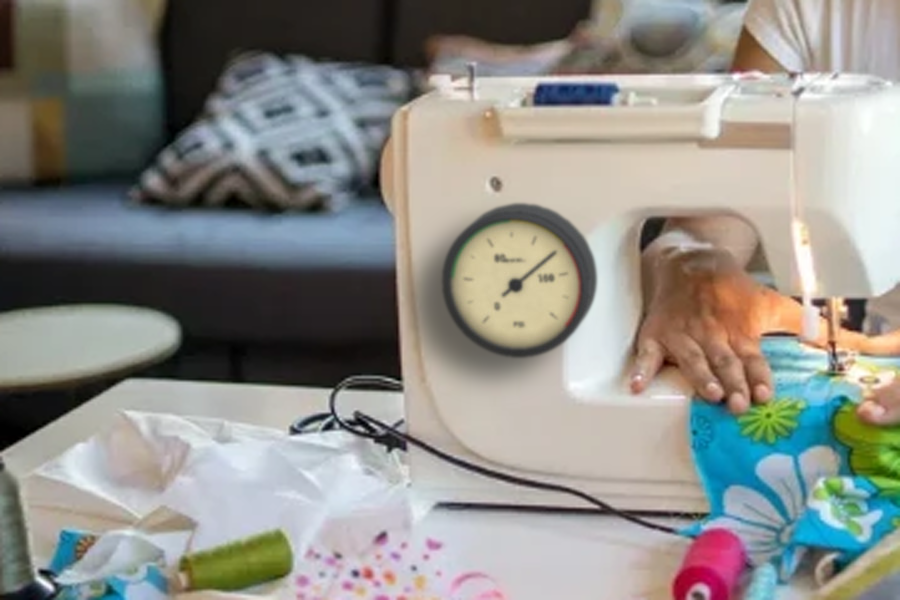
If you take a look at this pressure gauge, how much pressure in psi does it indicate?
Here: 140 psi
